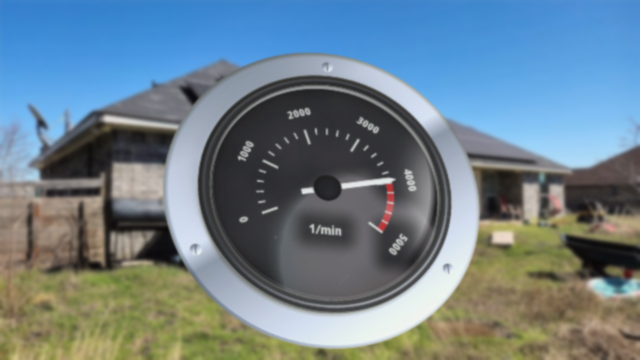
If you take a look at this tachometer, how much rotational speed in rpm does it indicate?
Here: 4000 rpm
